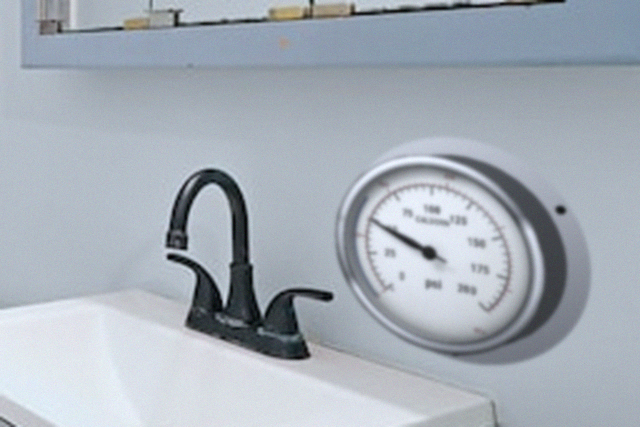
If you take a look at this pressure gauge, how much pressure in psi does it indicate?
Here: 50 psi
